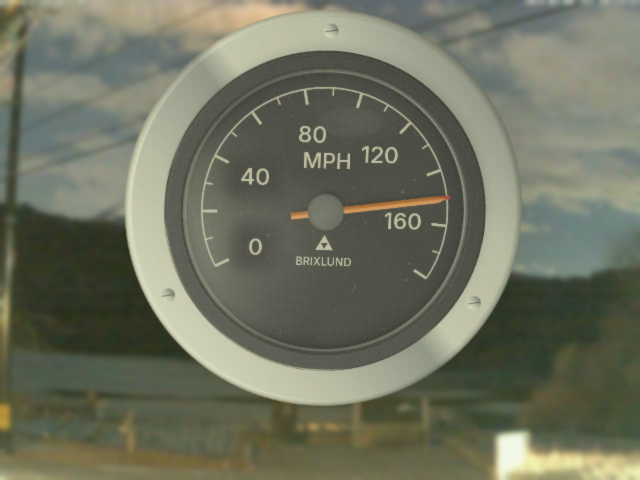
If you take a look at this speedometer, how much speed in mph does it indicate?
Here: 150 mph
